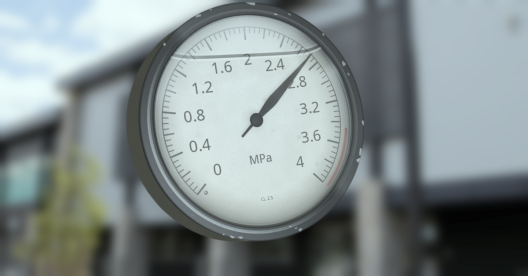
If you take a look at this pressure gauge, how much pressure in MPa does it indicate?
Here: 2.7 MPa
